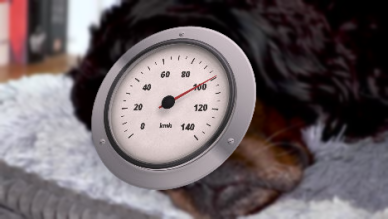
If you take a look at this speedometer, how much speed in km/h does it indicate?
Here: 100 km/h
